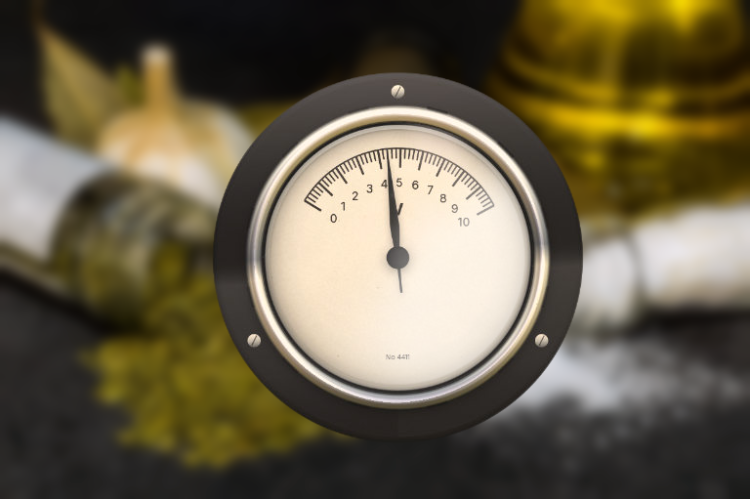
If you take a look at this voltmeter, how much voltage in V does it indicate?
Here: 4.4 V
